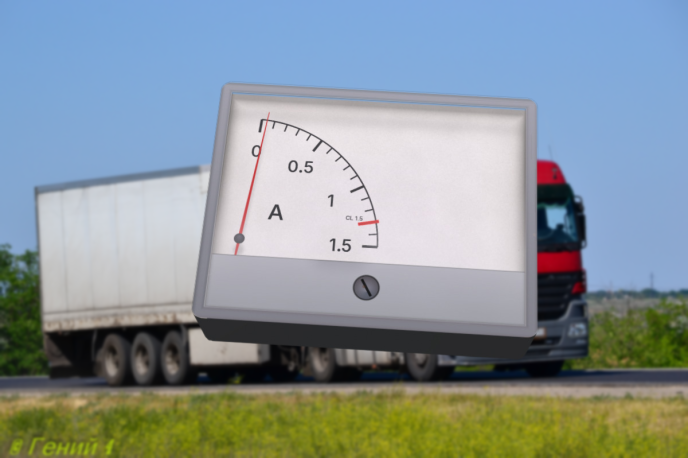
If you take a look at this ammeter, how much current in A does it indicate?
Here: 0.05 A
